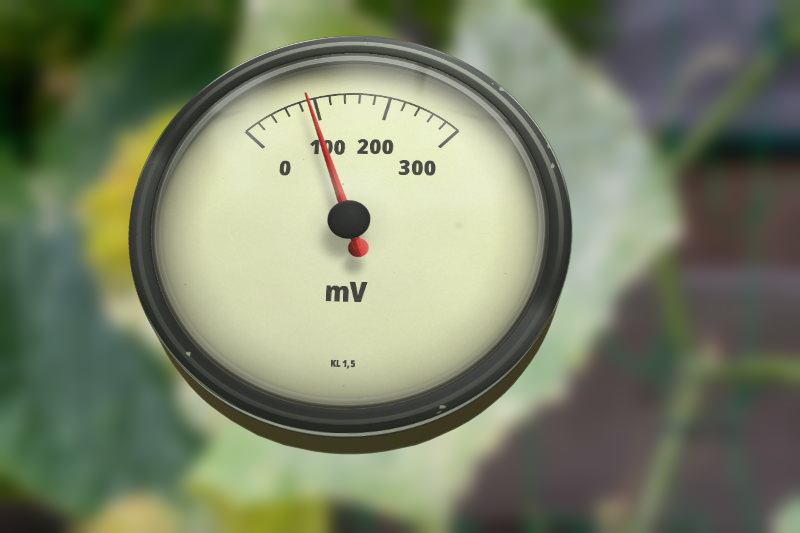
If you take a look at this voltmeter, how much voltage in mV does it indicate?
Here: 90 mV
